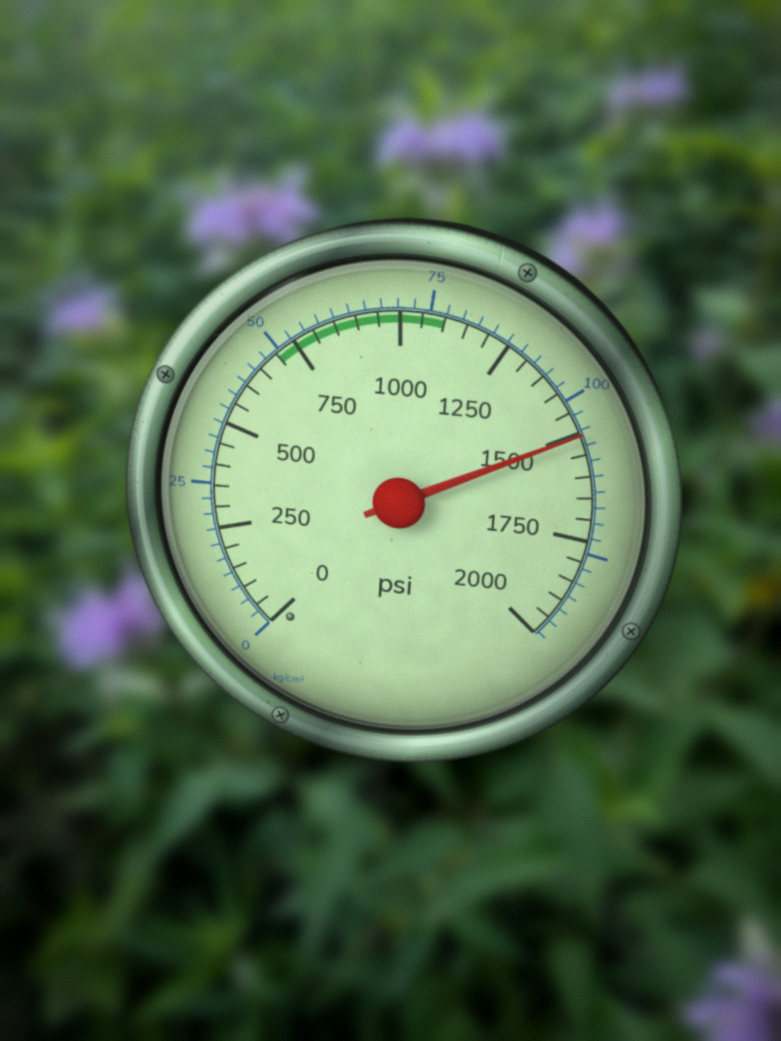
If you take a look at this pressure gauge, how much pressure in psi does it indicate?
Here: 1500 psi
